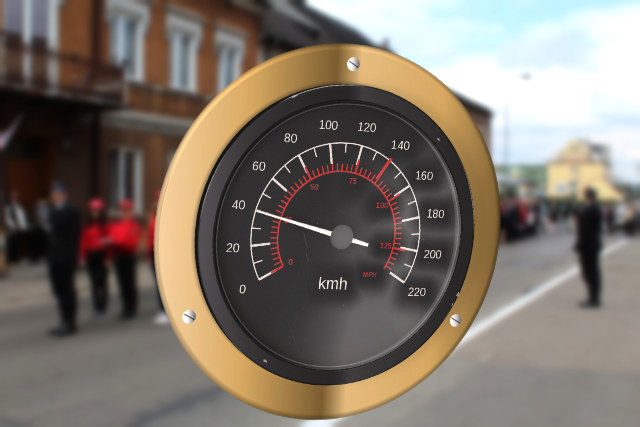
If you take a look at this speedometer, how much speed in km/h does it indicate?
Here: 40 km/h
